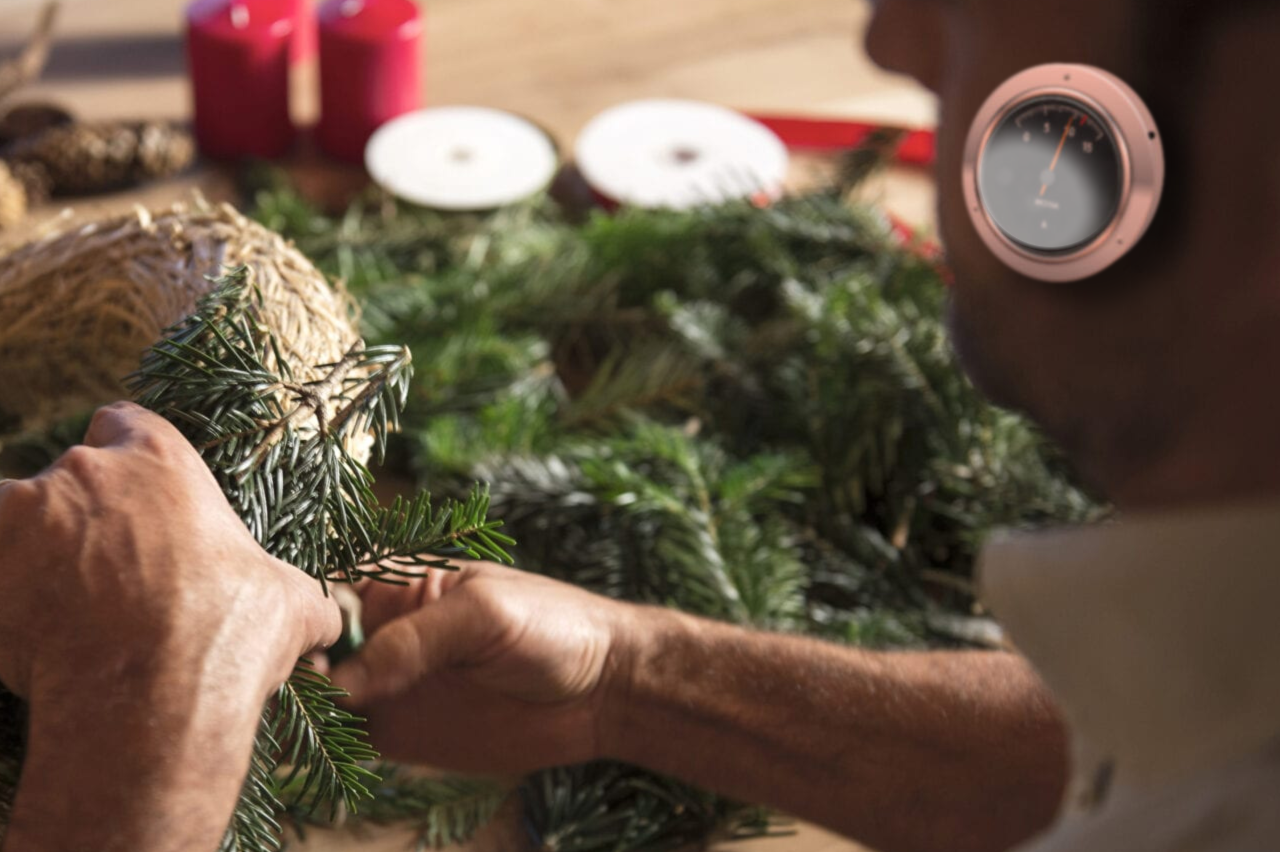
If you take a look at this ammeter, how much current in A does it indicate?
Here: 10 A
